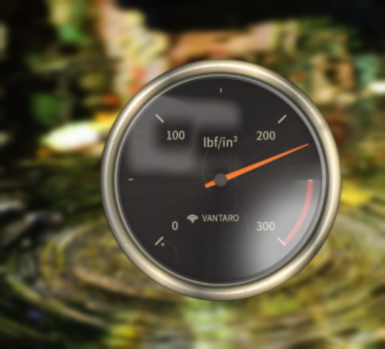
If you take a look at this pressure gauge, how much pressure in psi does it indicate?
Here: 225 psi
